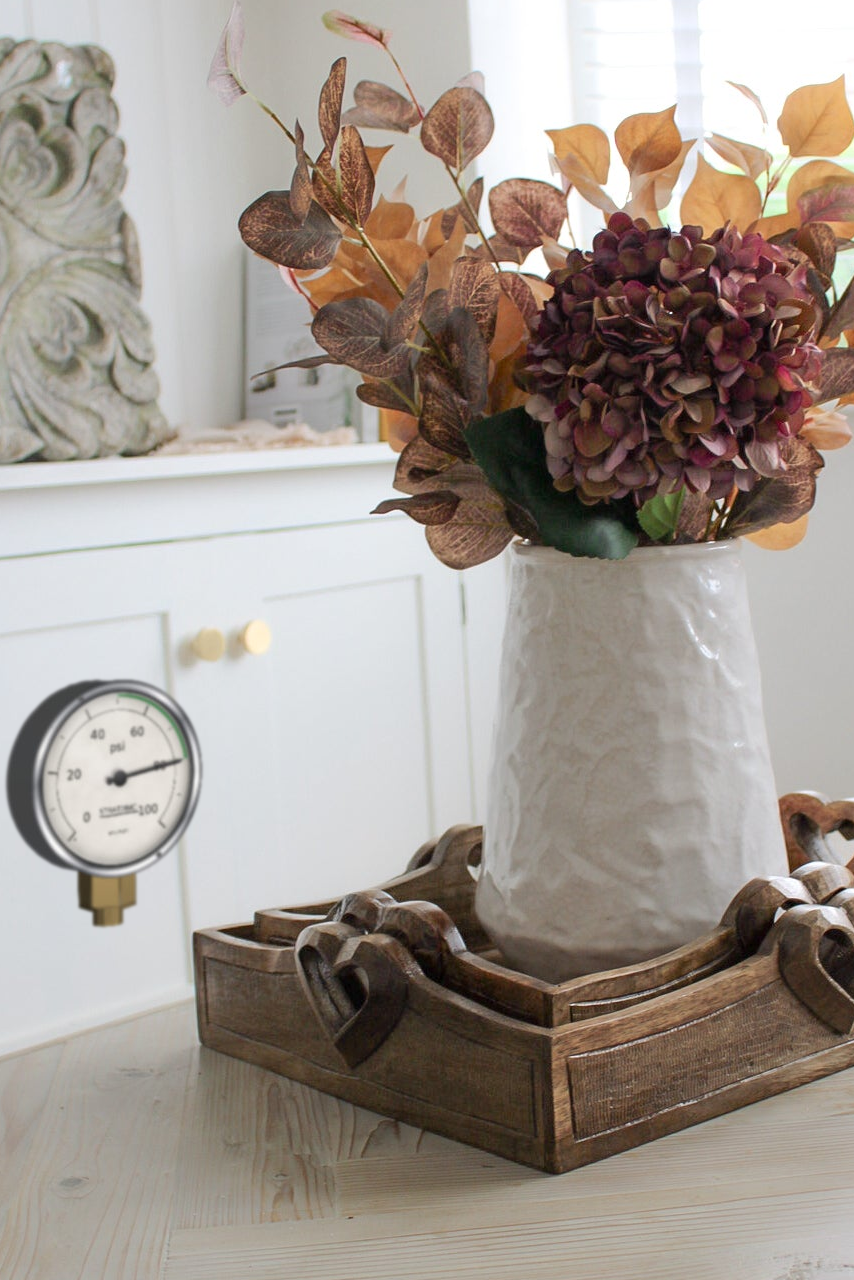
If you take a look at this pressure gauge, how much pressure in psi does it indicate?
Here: 80 psi
